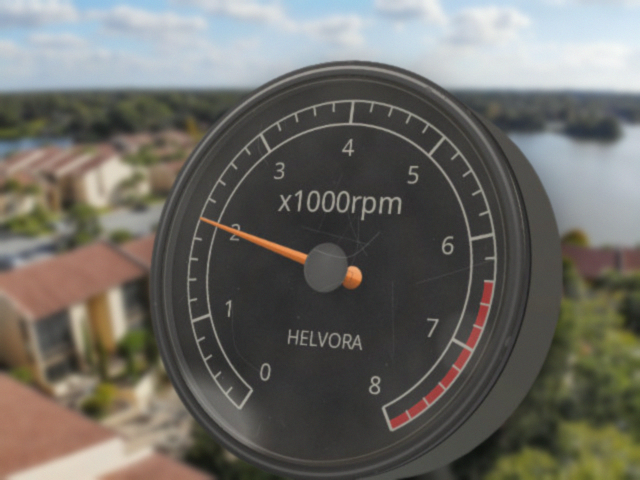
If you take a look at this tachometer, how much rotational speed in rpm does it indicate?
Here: 2000 rpm
